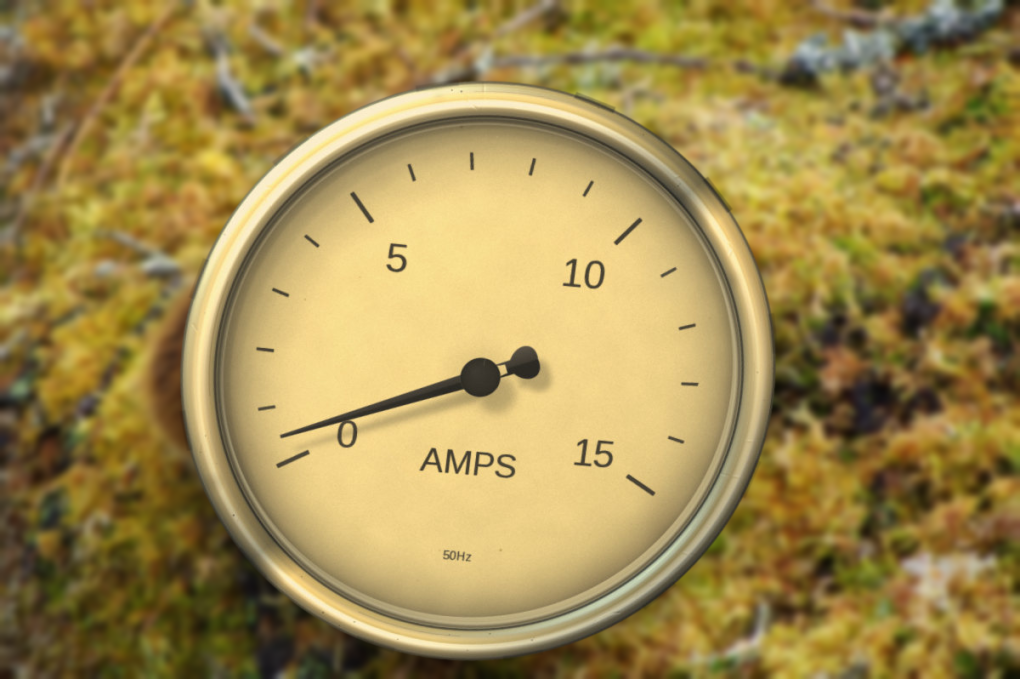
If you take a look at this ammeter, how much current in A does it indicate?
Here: 0.5 A
